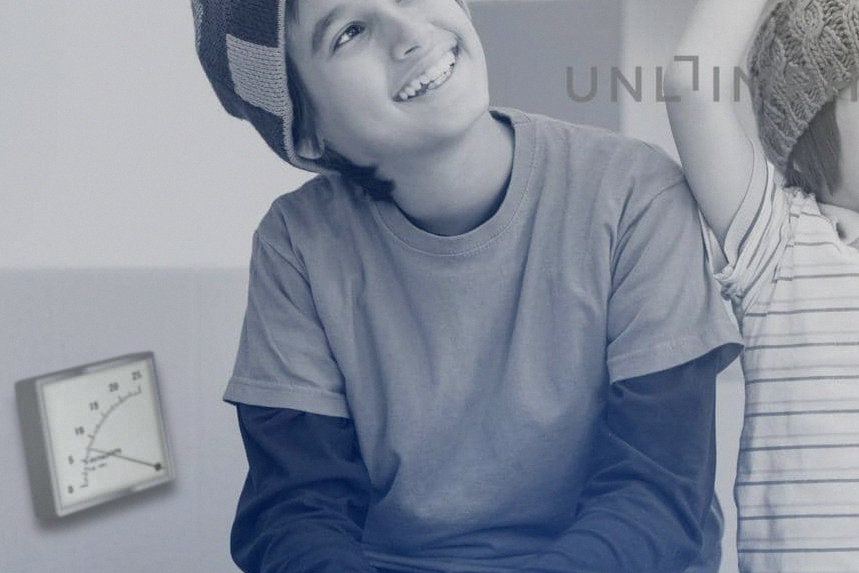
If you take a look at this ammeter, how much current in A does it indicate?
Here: 7.5 A
